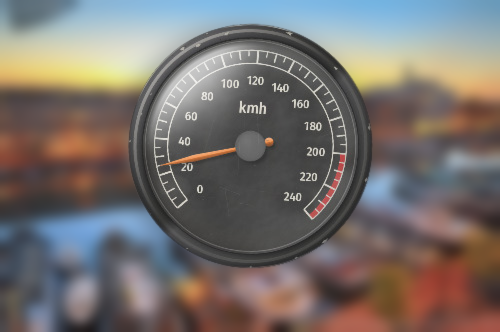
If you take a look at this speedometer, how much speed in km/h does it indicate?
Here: 25 km/h
